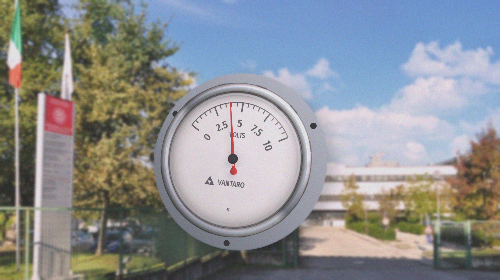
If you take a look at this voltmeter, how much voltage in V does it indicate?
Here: 4 V
